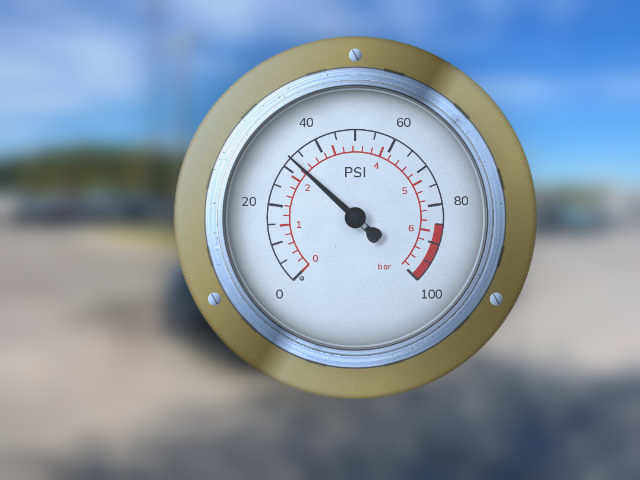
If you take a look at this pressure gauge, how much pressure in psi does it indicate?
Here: 32.5 psi
